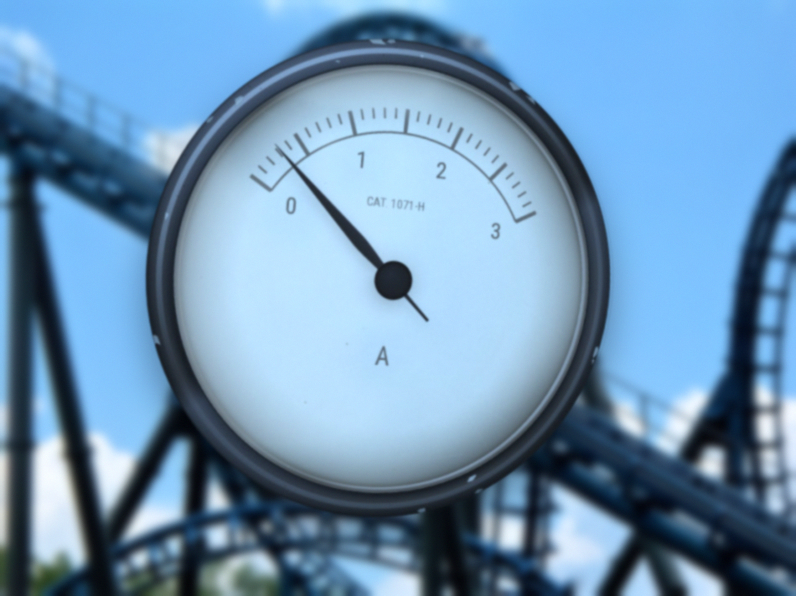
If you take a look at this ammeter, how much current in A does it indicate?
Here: 0.3 A
